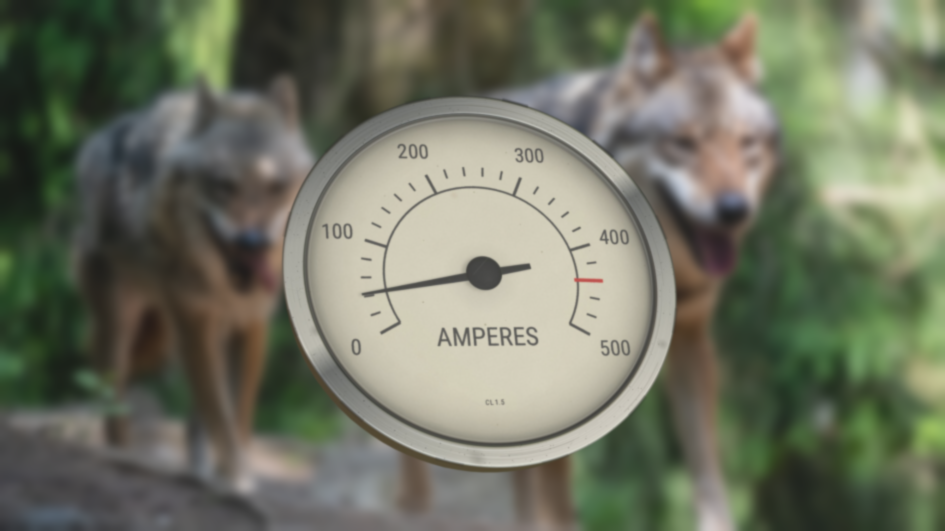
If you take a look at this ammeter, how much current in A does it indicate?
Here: 40 A
